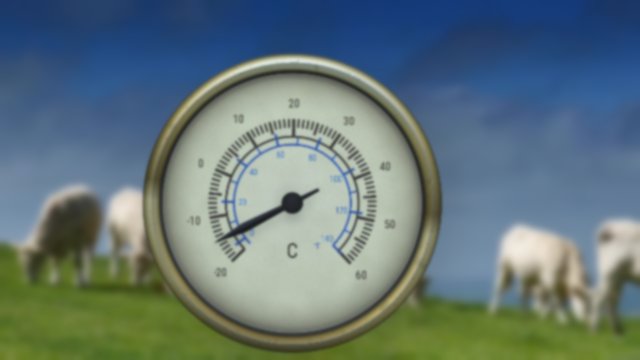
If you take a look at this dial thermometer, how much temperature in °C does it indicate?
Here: -15 °C
